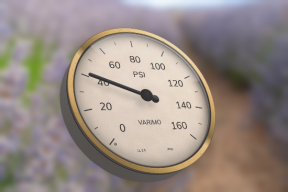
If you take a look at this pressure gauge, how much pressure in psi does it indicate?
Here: 40 psi
